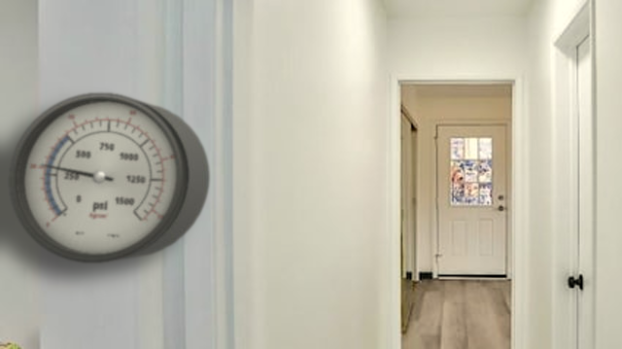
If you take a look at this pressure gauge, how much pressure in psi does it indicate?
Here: 300 psi
